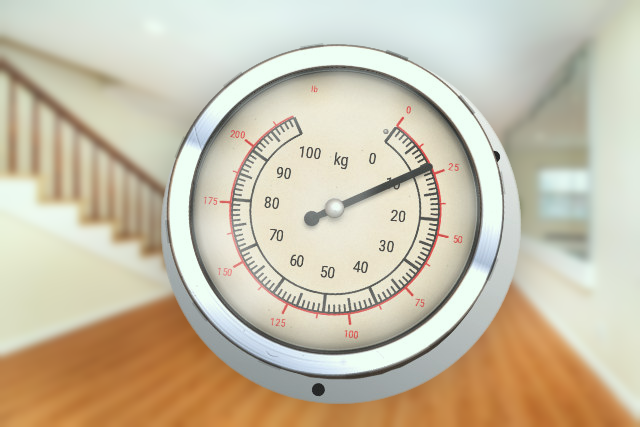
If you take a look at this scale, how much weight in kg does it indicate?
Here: 10 kg
